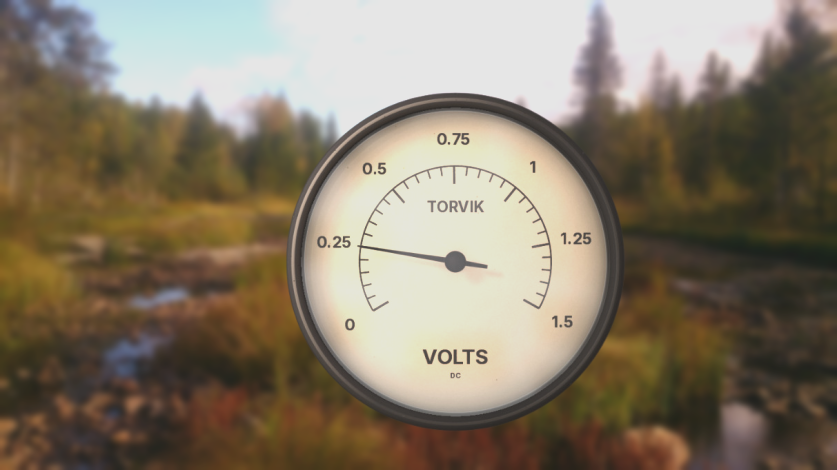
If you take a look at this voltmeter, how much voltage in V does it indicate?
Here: 0.25 V
